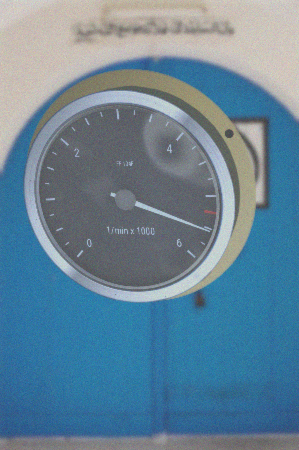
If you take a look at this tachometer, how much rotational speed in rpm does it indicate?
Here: 5500 rpm
